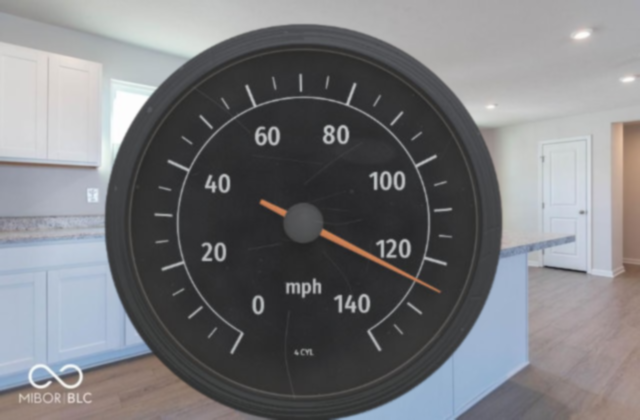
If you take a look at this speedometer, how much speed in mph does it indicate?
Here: 125 mph
